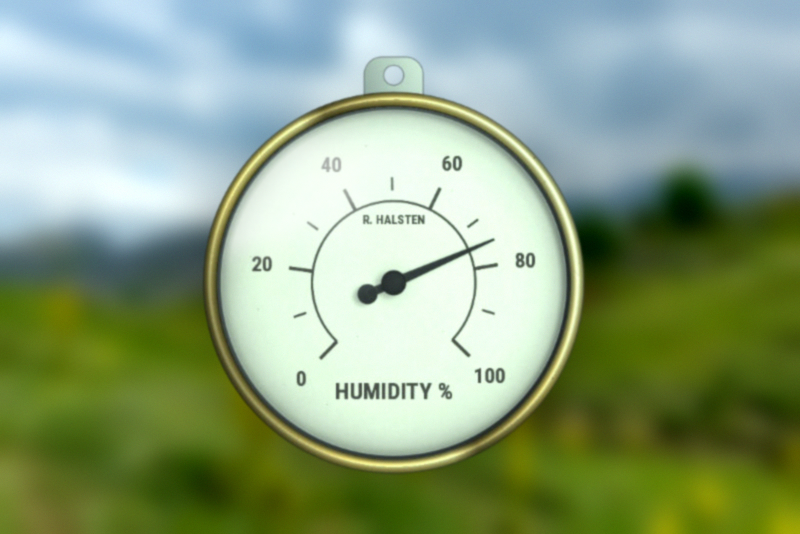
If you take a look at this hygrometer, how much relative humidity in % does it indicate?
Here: 75 %
